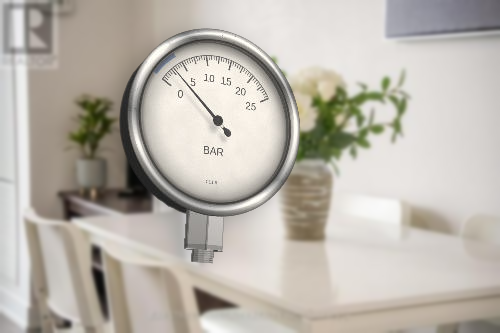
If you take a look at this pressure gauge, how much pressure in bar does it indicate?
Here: 2.5 bar
